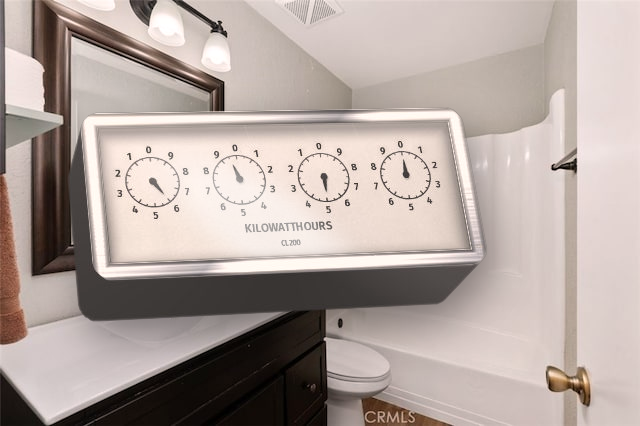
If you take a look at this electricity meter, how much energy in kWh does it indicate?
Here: 5950 kWh
